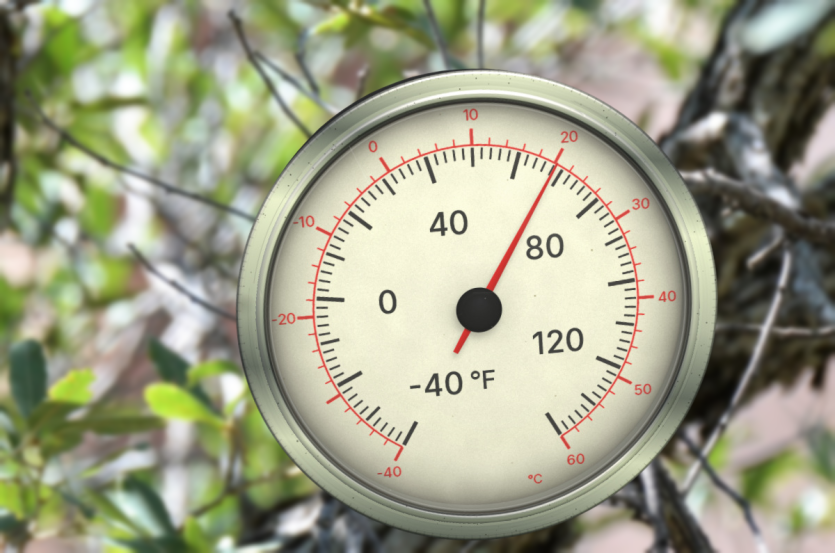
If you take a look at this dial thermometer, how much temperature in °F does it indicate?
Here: 68 °F
